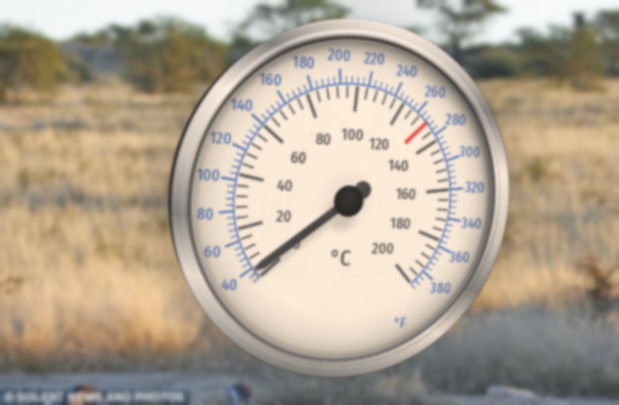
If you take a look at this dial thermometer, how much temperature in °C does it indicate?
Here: 4 °C
